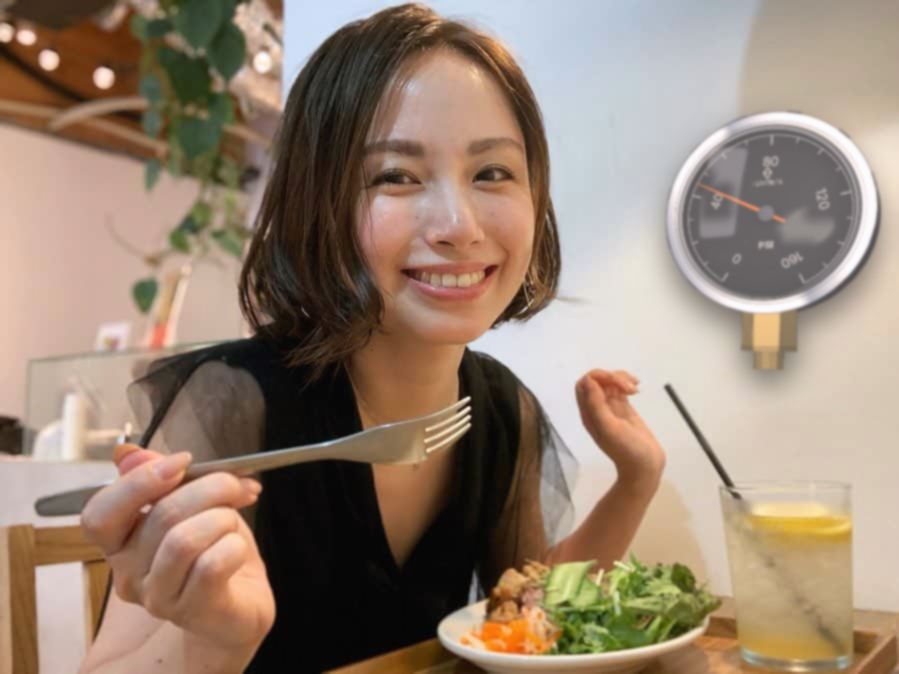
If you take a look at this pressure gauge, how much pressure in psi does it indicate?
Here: 45 psi
